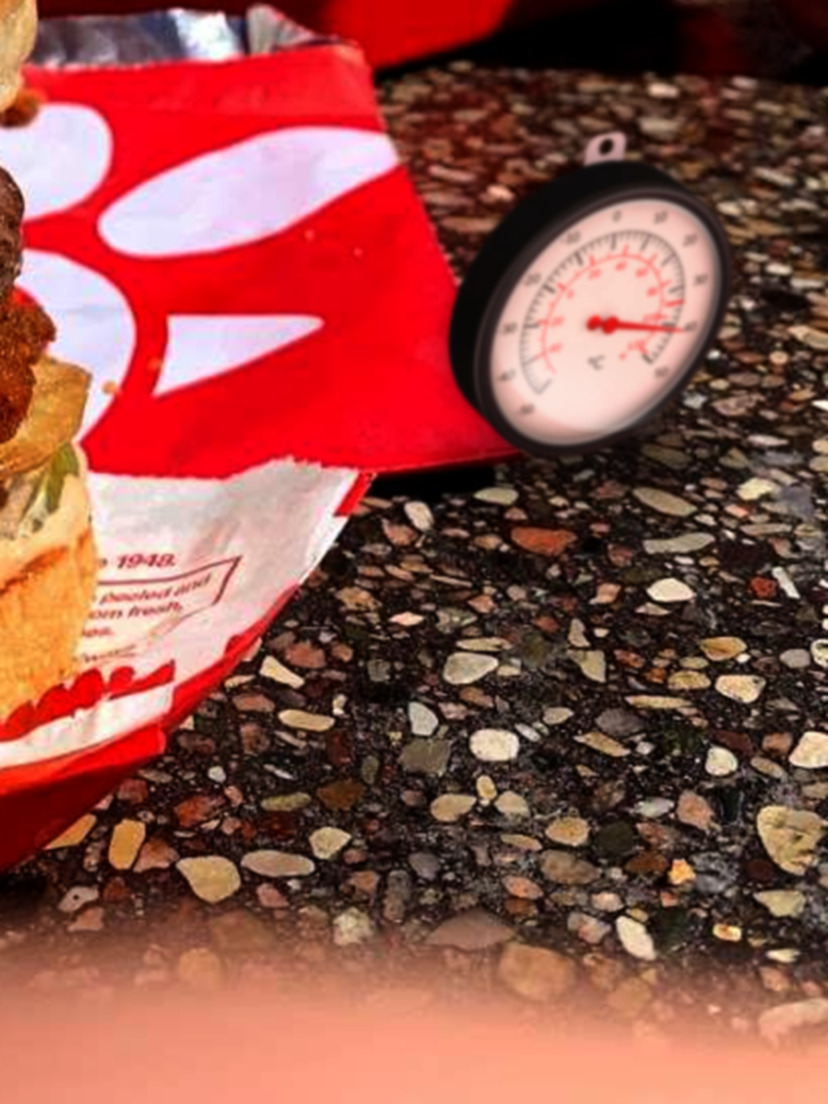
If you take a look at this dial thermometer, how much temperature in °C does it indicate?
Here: 40 °C
